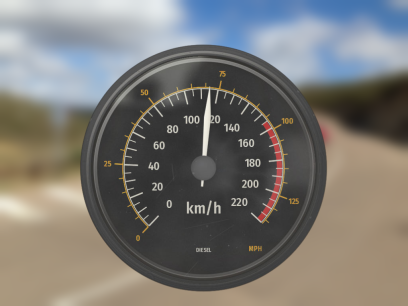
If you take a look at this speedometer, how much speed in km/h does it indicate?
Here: 115 km/h
